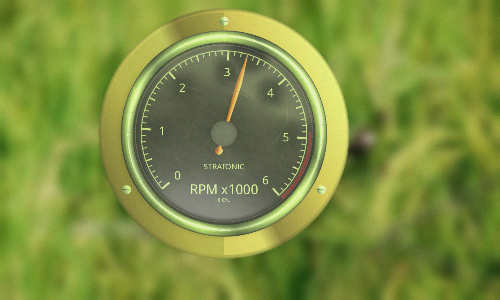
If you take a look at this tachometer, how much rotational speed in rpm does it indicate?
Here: 3300 rpm
